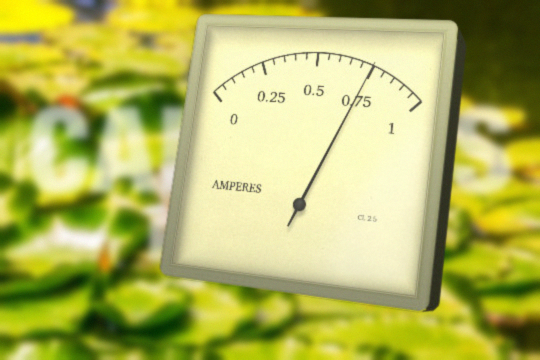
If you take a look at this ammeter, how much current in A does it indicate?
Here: 0.75 A
